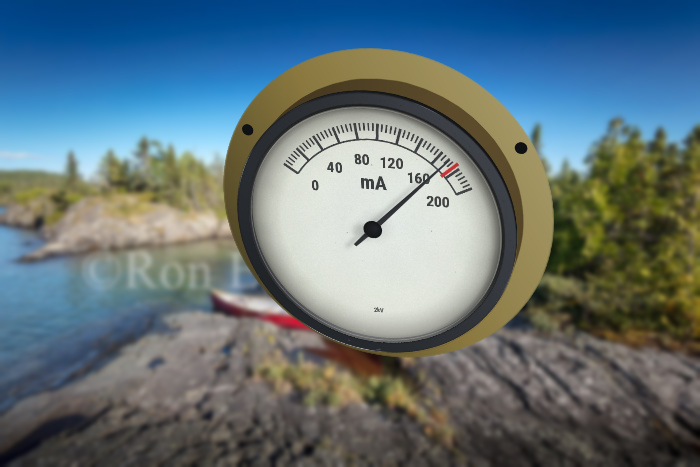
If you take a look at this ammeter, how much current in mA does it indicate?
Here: 168 mA
